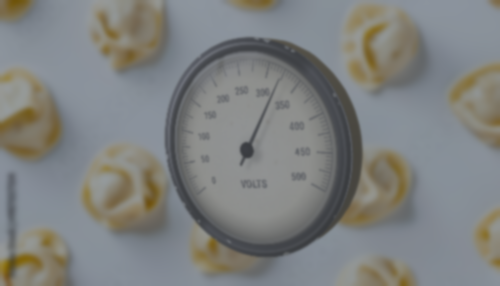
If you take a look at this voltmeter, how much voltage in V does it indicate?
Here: 325 V
